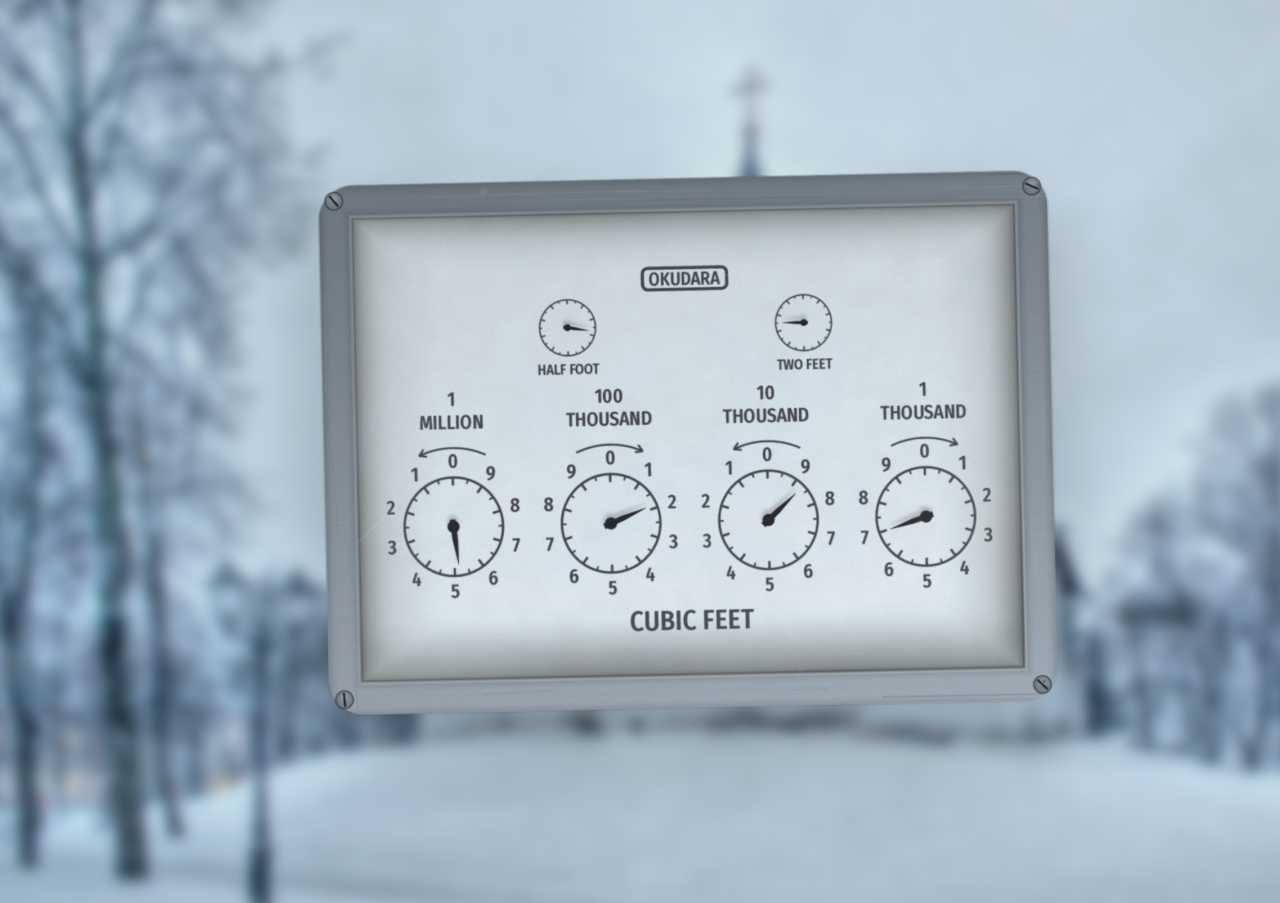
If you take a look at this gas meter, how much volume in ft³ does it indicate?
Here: 518700 ft³
